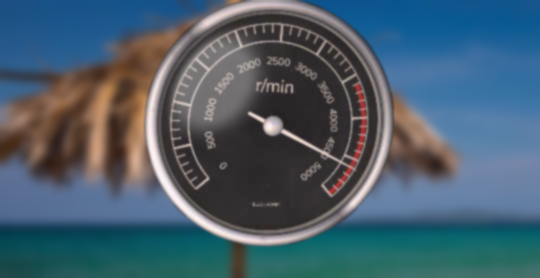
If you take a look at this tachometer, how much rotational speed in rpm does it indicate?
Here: 4600 rpm
